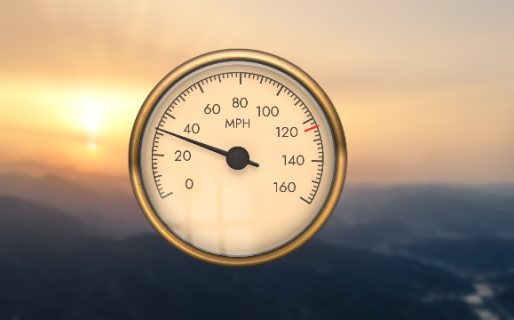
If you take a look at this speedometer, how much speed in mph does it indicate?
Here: 32 mph
